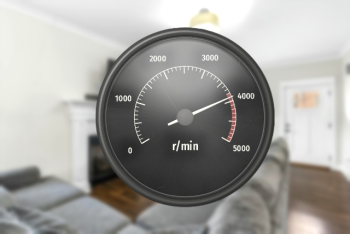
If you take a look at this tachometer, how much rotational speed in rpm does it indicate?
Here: 3900 rpm
